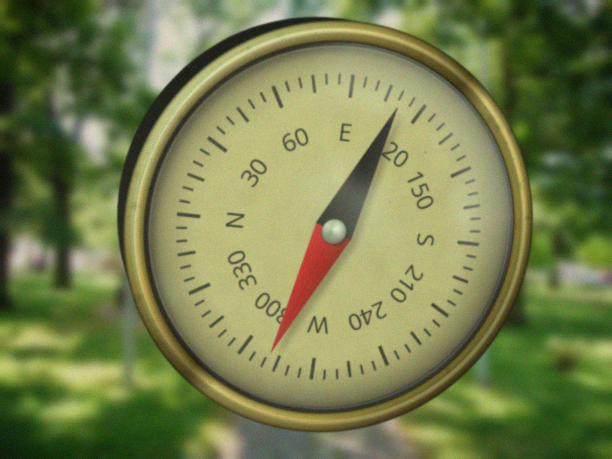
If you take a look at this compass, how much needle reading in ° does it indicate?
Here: 290 °
